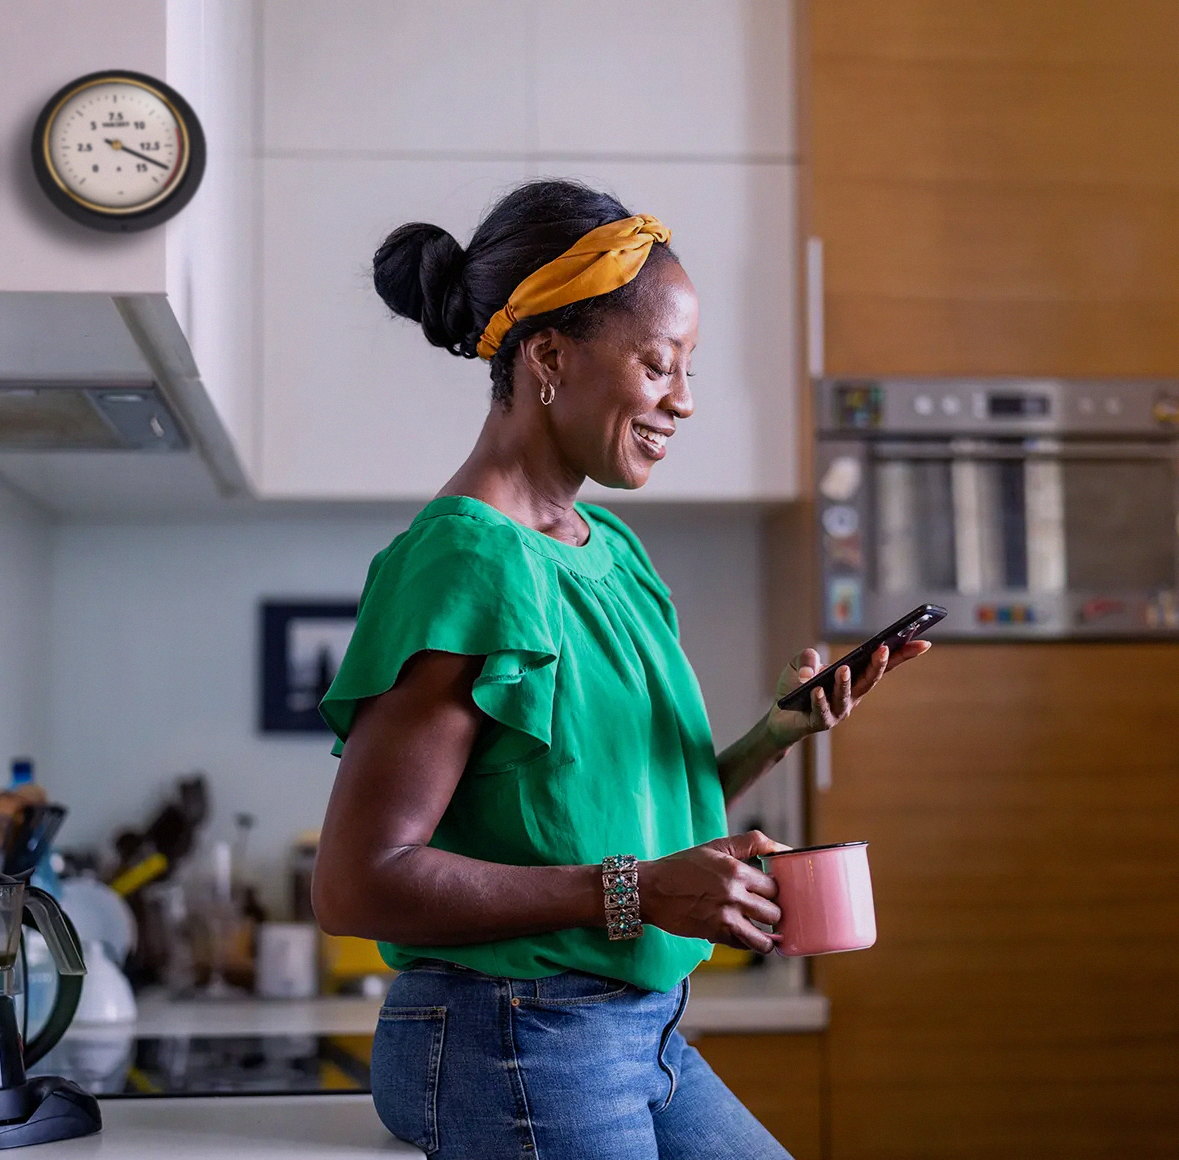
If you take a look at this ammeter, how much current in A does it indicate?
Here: 14 A
